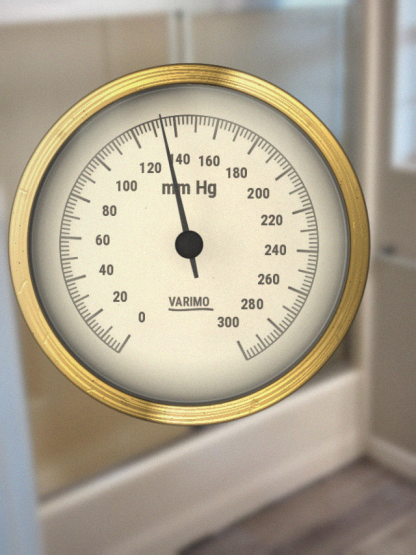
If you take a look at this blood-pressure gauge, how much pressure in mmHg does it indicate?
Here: 134 mmHg
